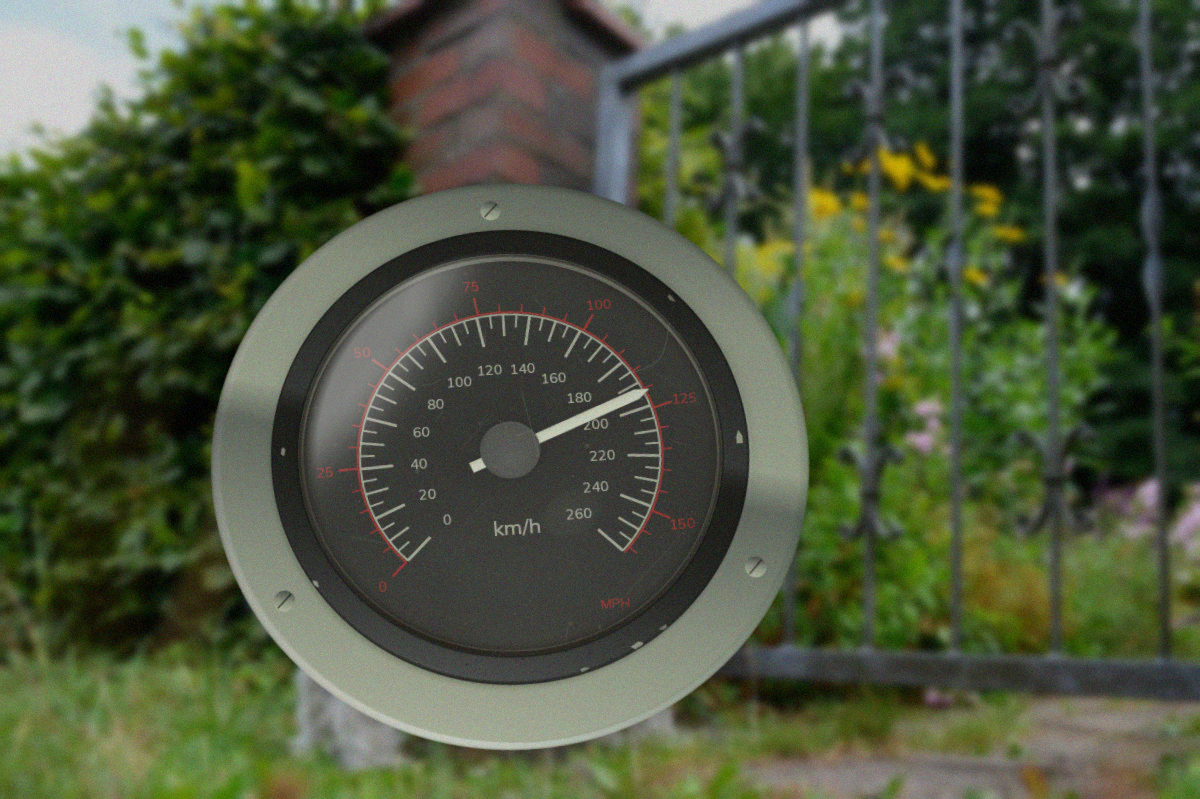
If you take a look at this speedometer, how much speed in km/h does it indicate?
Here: 195 km/h
